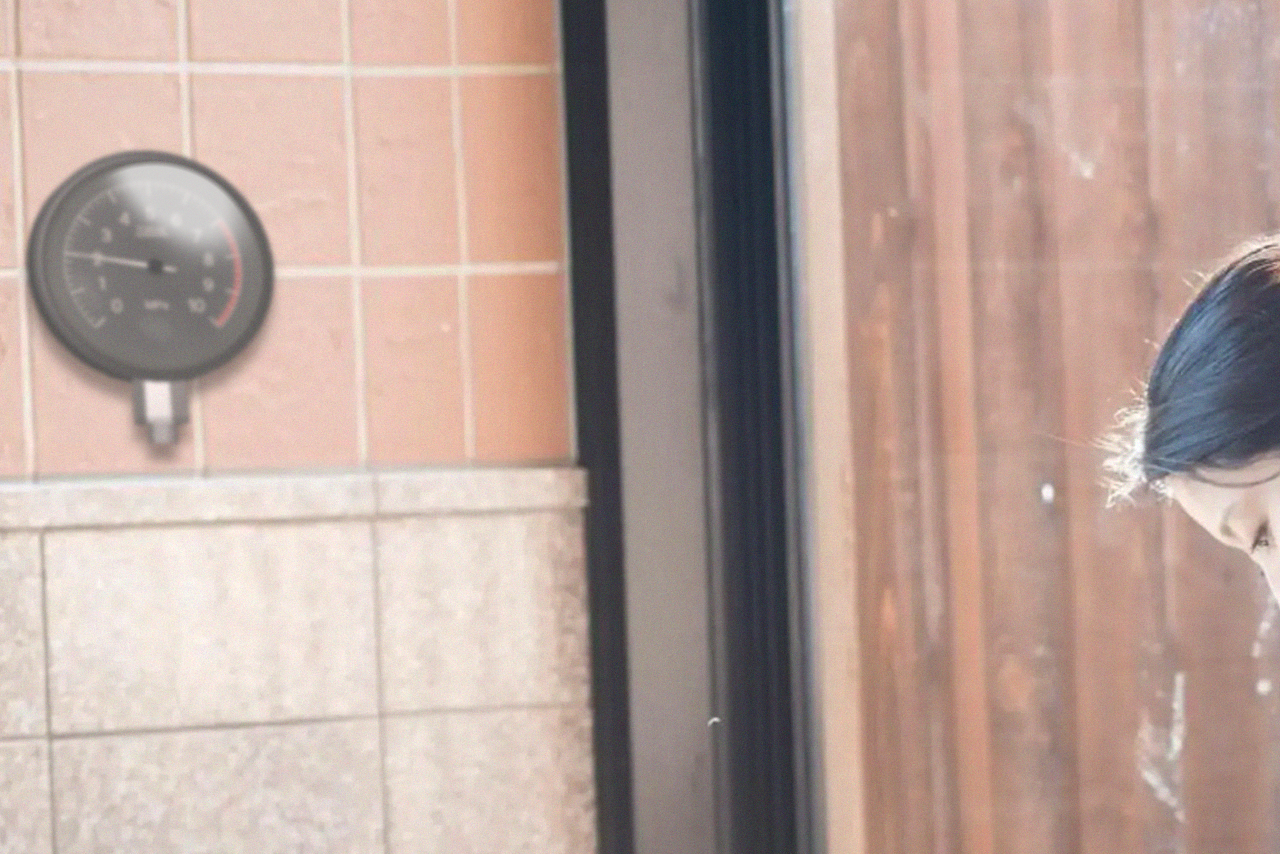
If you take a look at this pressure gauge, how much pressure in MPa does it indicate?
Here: 2 MPa
